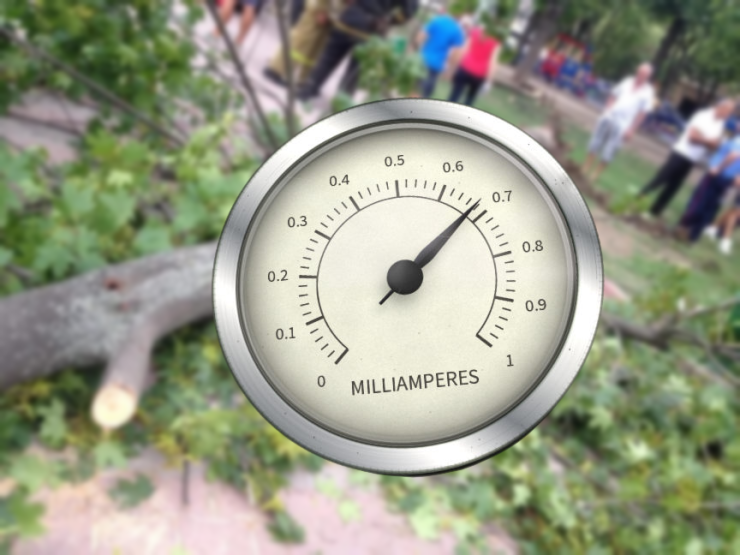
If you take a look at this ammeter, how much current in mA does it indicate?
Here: 0.68 mA
